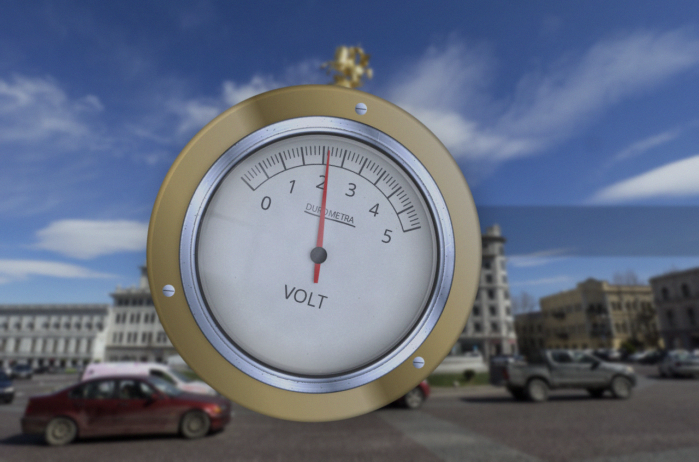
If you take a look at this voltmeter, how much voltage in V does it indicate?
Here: 2.1 V
